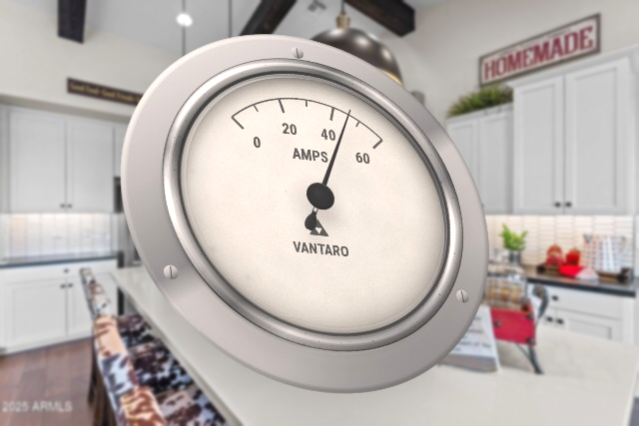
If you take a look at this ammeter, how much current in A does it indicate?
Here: 45 A
